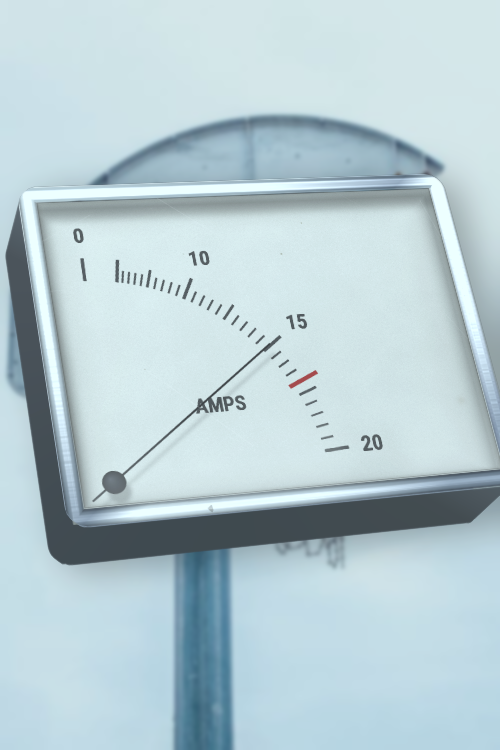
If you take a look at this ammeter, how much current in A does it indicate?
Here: 15 A
